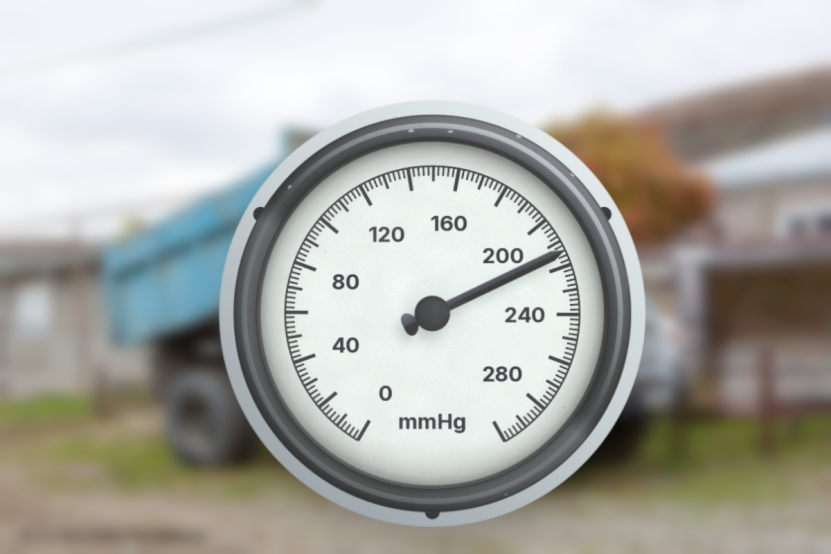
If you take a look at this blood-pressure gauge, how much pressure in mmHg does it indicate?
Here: 214 mmHg
